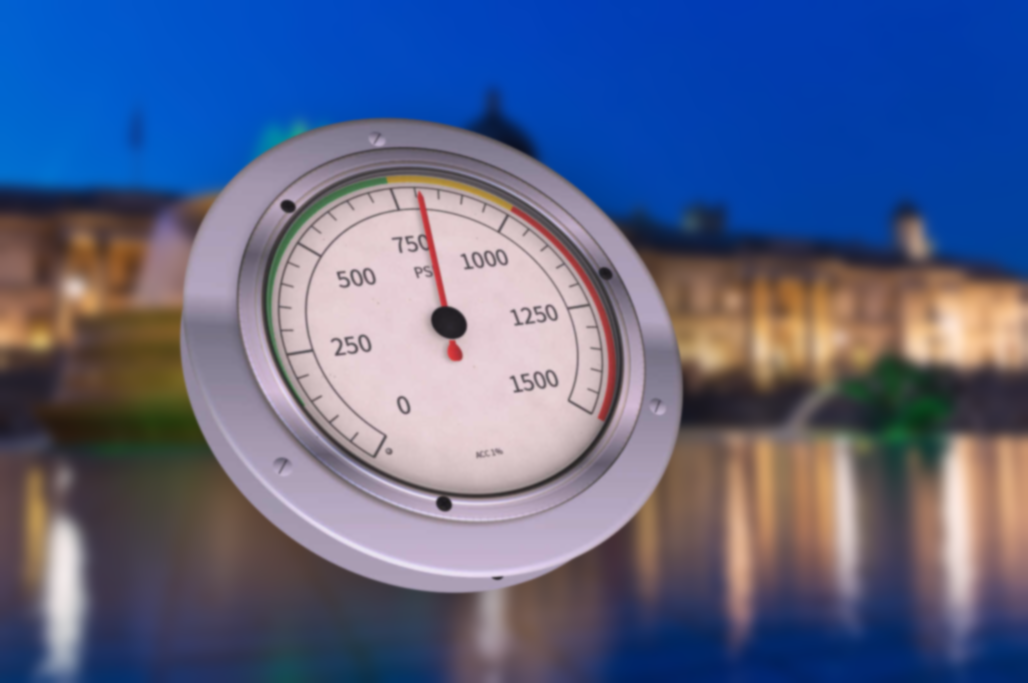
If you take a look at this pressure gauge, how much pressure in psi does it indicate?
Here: 800 psi
